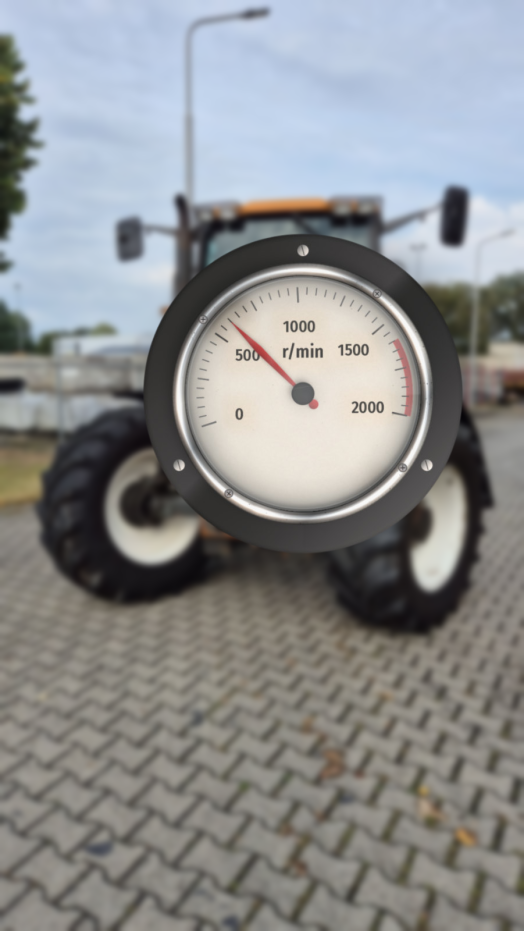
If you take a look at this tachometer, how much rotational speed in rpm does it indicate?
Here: 600 rpm
